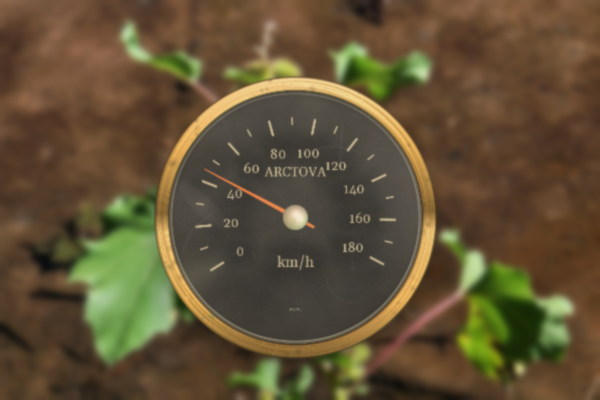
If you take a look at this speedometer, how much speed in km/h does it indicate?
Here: 45 km/h
